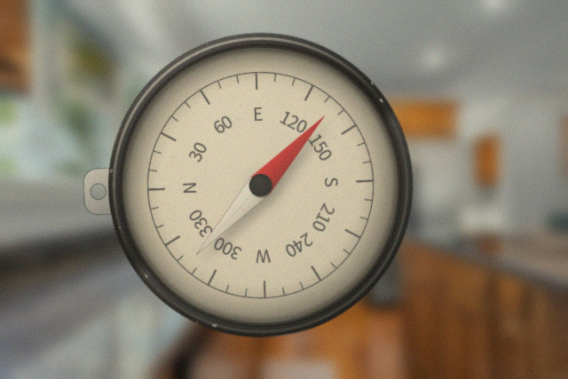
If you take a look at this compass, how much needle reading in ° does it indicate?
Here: 135 °
